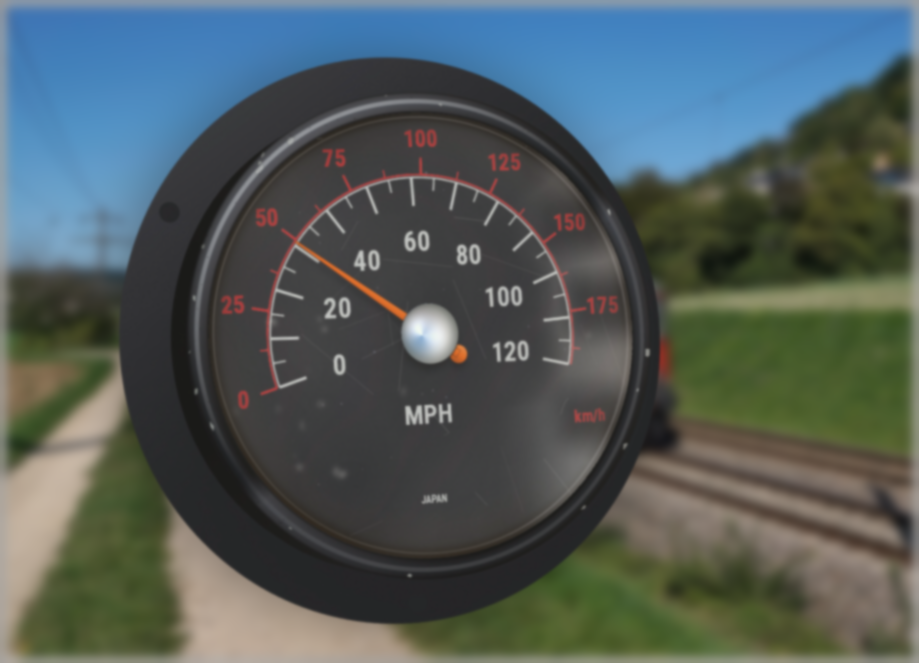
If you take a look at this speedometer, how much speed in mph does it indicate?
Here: 30 mph
